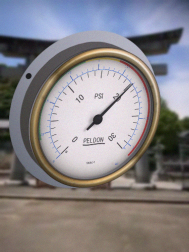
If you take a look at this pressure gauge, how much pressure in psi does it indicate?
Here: 20 psi
